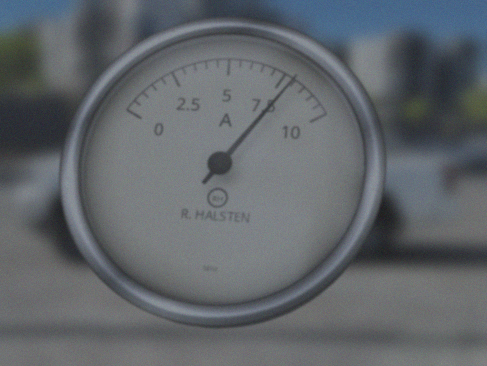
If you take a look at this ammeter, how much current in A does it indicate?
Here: 8 A
